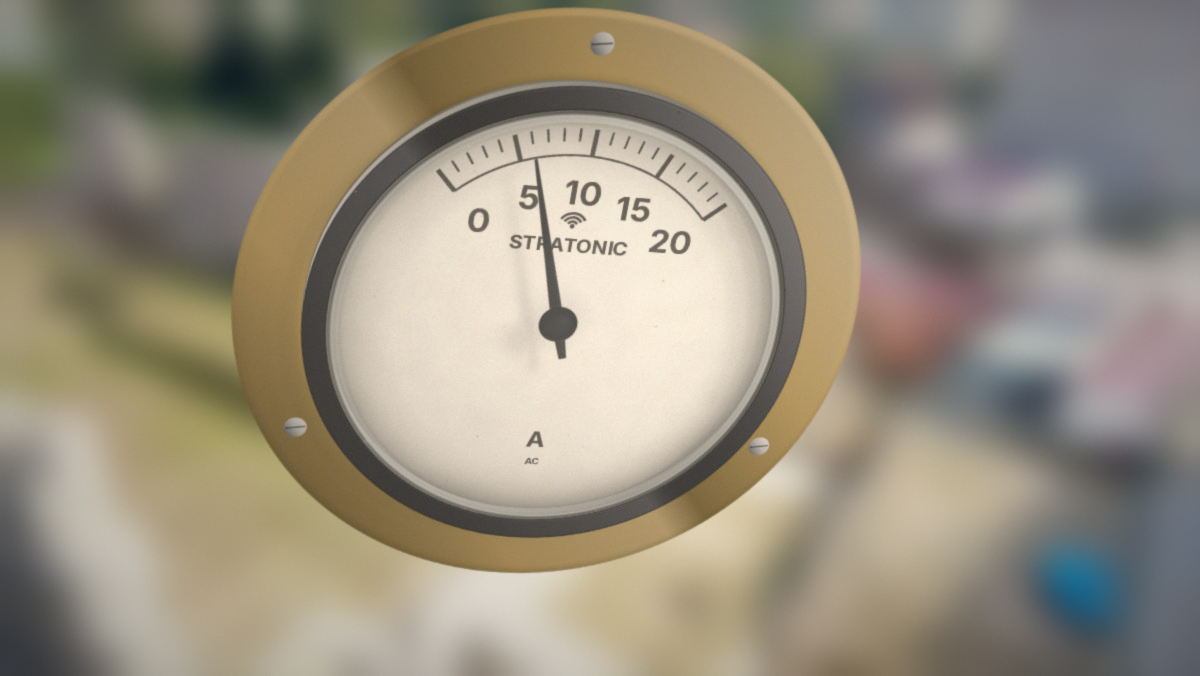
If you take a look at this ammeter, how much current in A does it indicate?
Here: 6 A
